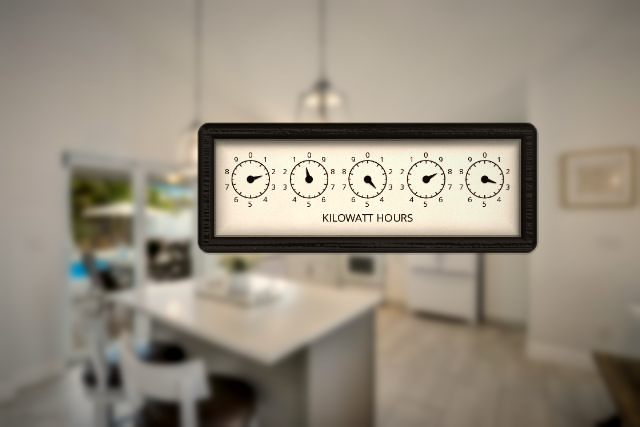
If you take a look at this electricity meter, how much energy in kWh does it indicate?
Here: 20383 kWh
